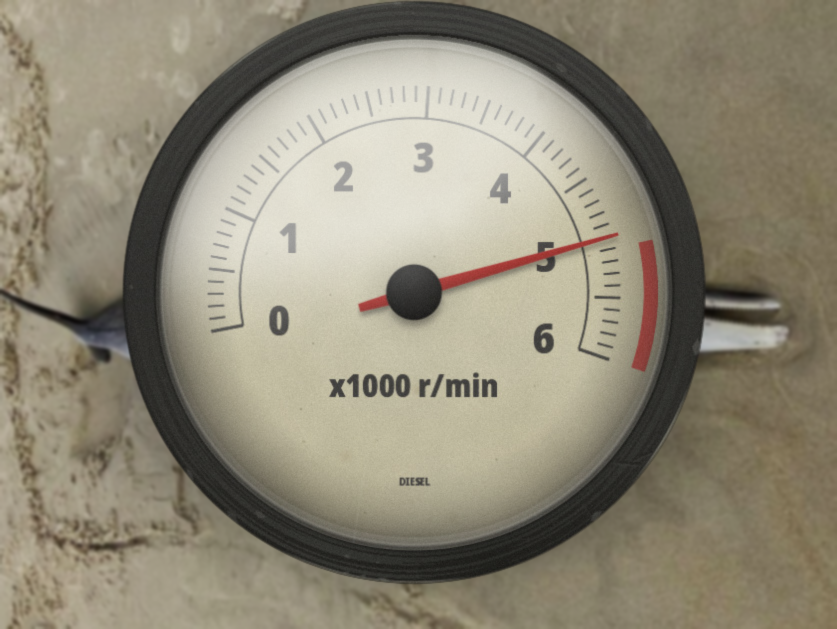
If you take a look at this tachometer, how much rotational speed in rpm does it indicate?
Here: 5000 rpm
